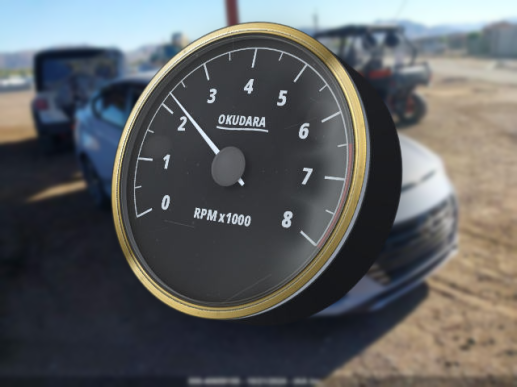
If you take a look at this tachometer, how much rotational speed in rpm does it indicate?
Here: 2250 rpm
